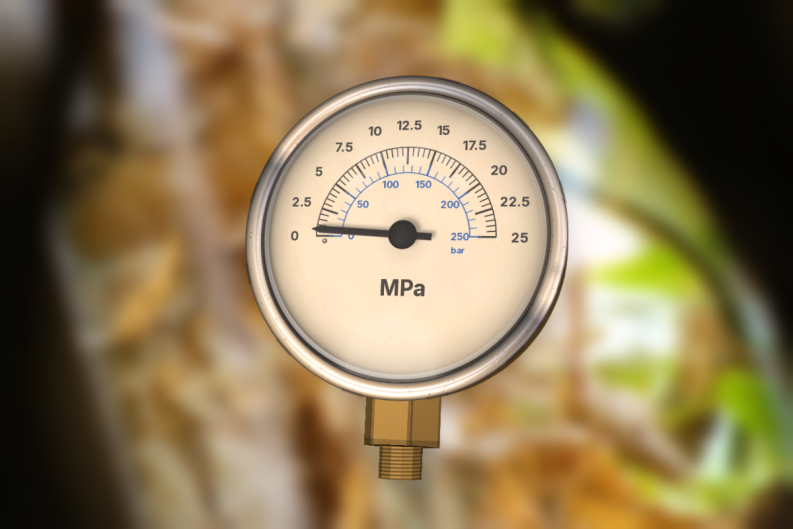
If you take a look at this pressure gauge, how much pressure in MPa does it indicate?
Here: 0.5 MPa
